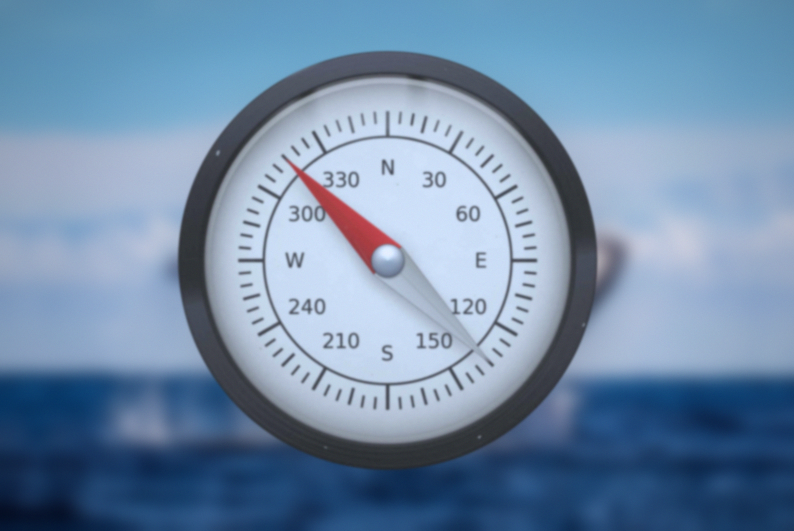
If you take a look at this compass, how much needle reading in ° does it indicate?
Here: 315 °
